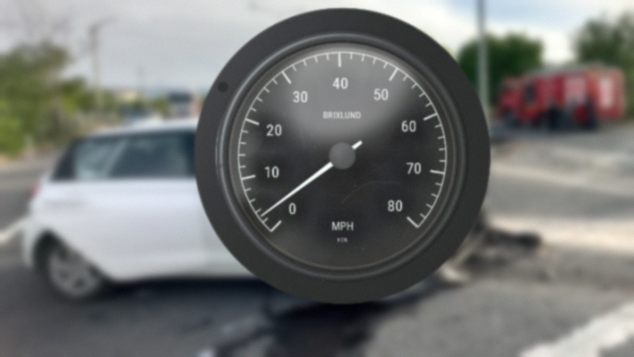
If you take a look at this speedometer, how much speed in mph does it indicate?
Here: 3 mph
